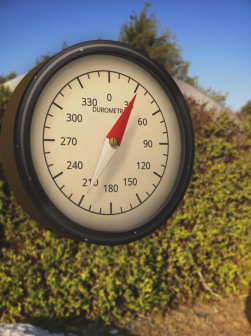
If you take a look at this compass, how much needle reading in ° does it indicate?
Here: 30 °
